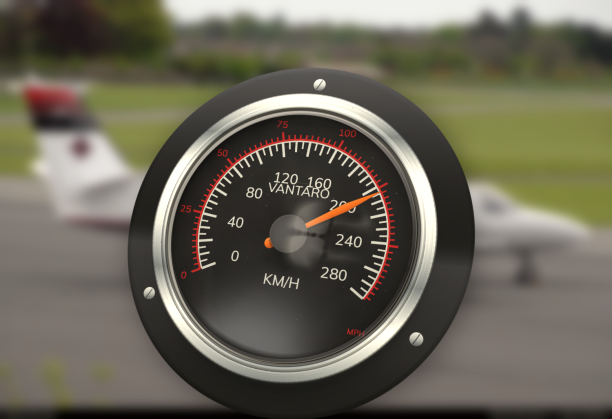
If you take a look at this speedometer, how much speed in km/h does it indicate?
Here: 205 km/h
